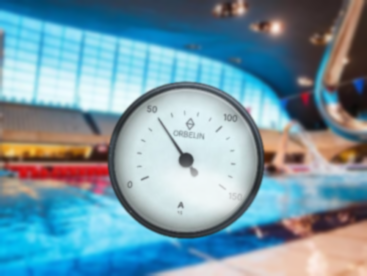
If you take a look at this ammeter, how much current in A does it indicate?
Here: 50 A
